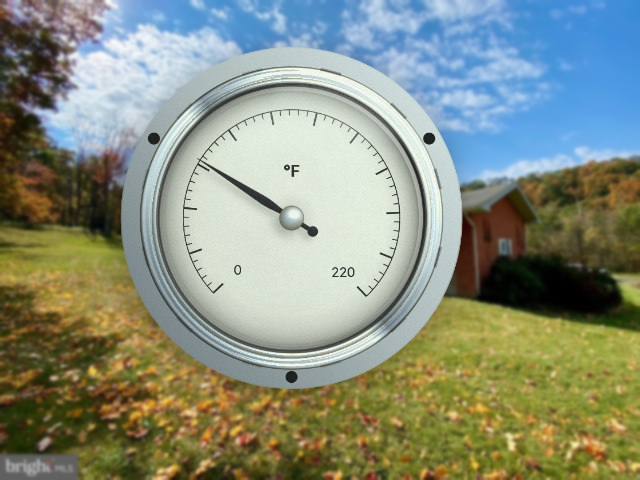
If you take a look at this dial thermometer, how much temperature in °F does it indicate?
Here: 62 °F
